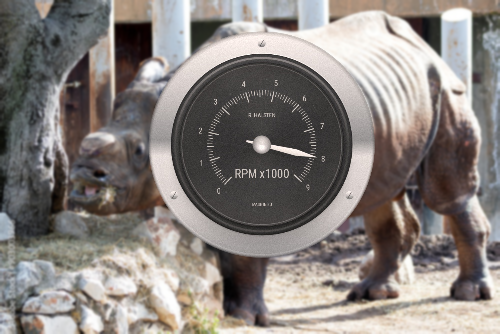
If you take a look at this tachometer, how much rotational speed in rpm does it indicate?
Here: 8000 rpm
